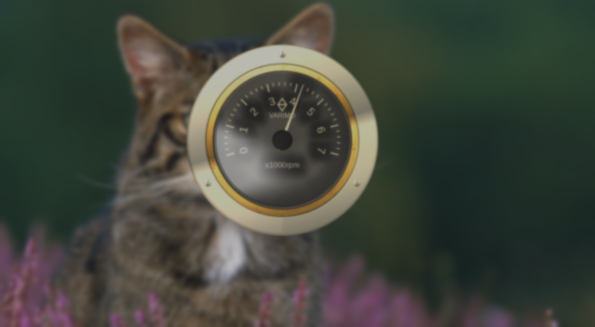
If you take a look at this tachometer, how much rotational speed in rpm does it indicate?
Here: 4200 rpm
